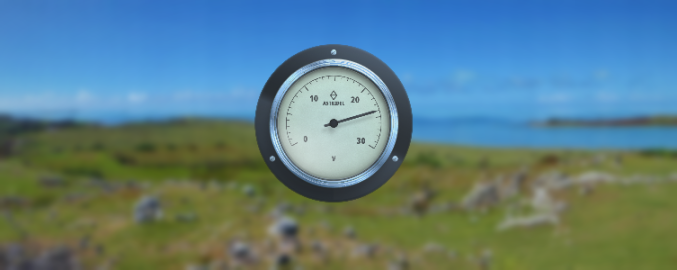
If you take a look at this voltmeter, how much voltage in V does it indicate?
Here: 24 V
